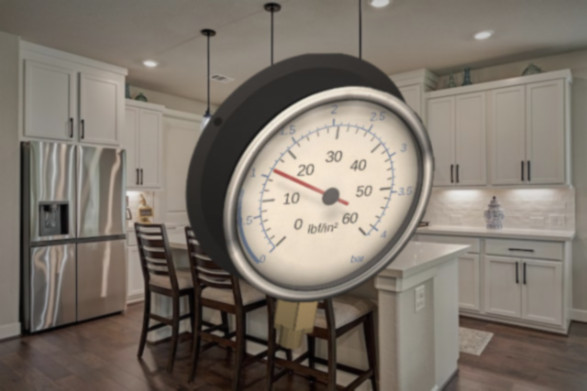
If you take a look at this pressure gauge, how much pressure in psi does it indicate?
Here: 16 psi
